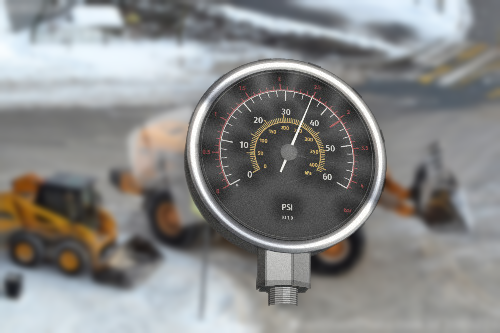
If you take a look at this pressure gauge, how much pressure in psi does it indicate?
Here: 36 psi
